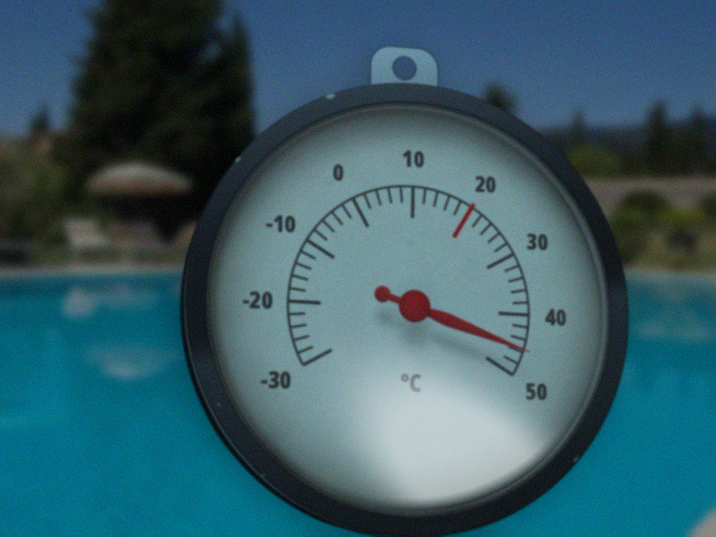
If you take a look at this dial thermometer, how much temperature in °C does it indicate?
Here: 46 °C
